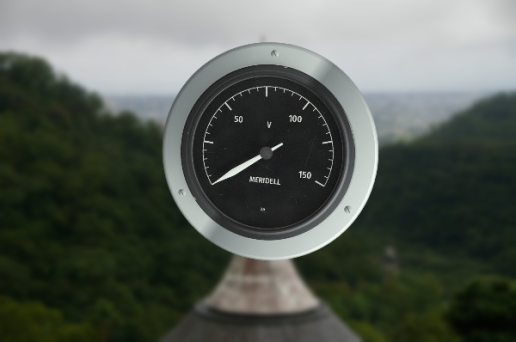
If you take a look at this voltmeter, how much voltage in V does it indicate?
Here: 0 V
